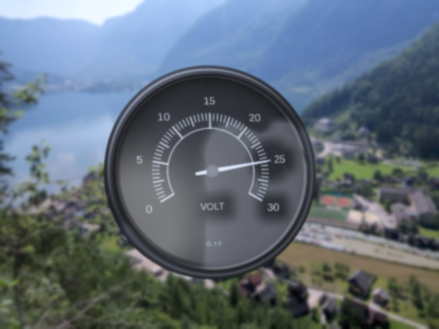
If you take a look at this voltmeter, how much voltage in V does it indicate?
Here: 25 V
